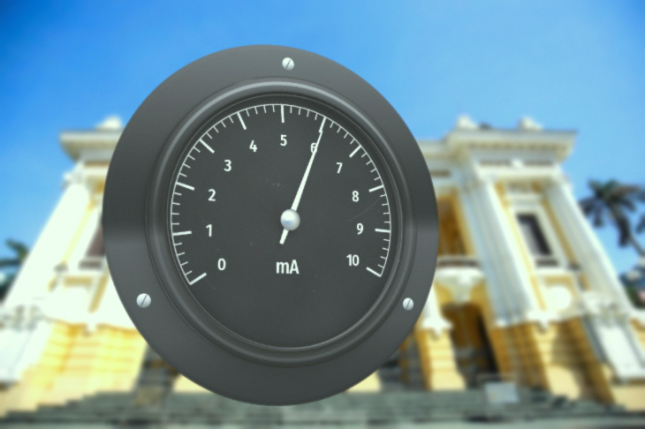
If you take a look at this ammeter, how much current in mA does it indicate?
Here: 6 mA
